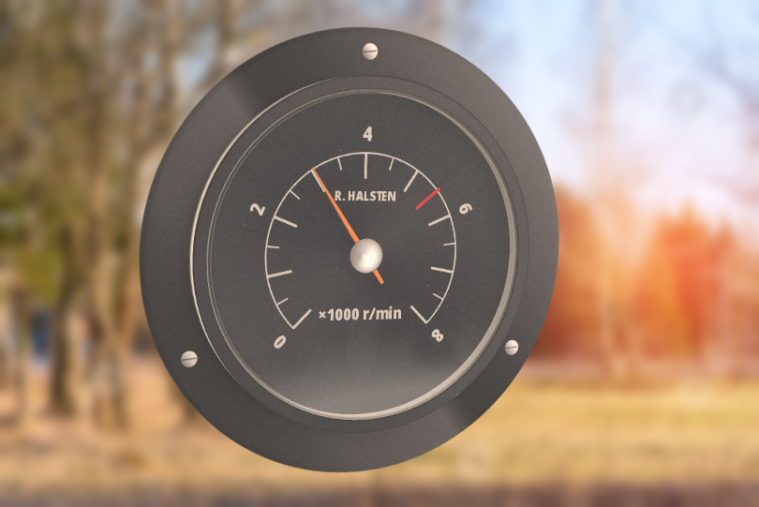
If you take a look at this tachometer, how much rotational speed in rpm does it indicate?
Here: 3000 rpm
